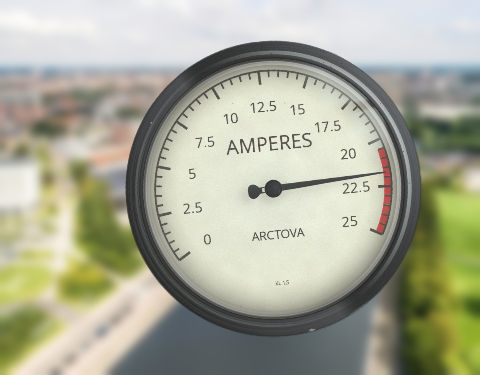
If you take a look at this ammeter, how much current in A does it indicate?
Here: 21.75 A
